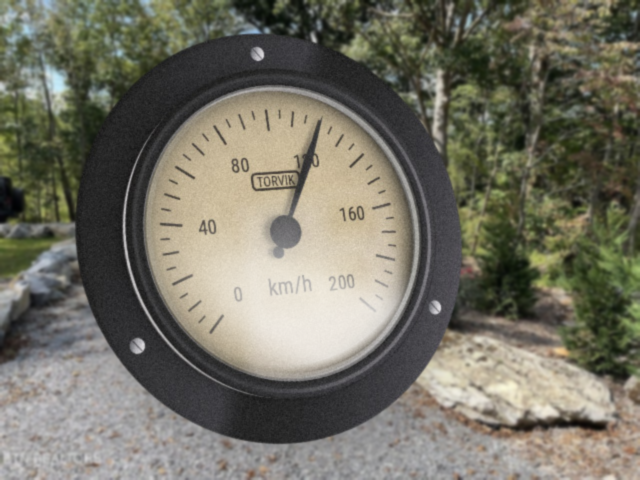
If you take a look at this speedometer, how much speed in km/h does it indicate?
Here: 120 km/h
